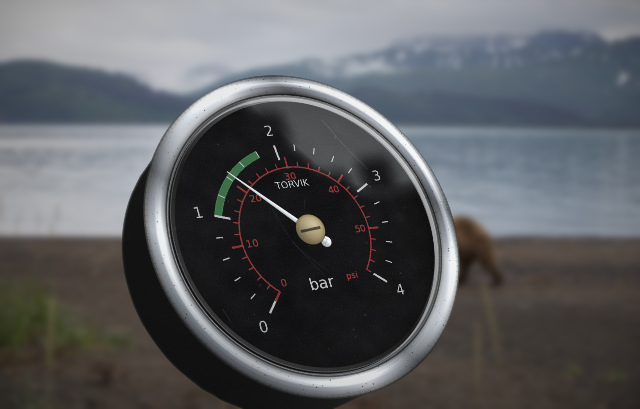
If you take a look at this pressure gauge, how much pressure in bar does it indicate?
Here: 1.4 bar
